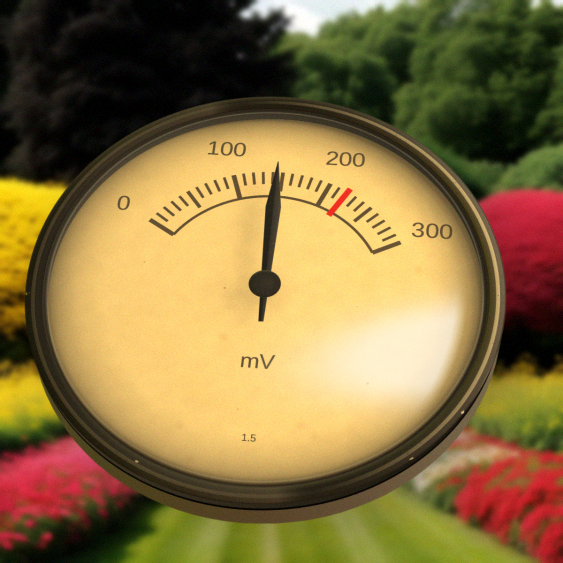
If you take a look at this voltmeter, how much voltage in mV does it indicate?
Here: 145 mV
